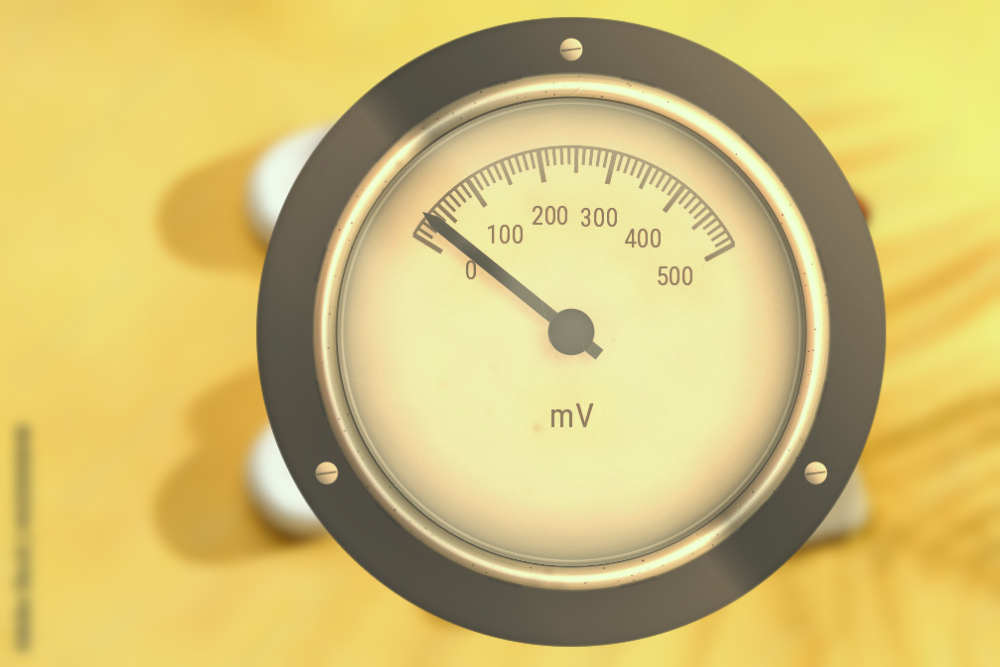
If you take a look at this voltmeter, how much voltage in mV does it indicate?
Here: 30 mV
